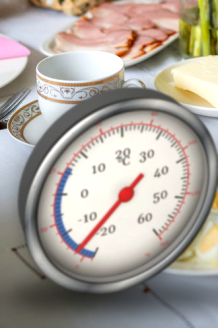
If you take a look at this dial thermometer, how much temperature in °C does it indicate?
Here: -15 °C
